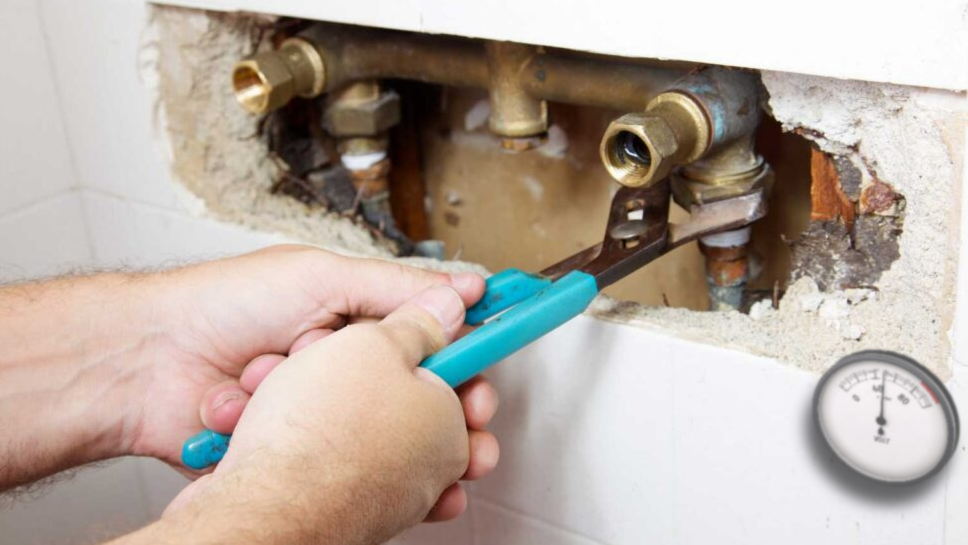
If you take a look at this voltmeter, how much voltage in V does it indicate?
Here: 50 V
